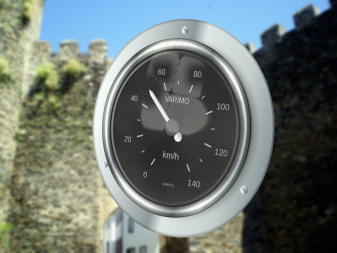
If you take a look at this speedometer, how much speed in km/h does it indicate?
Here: 50 km/h
